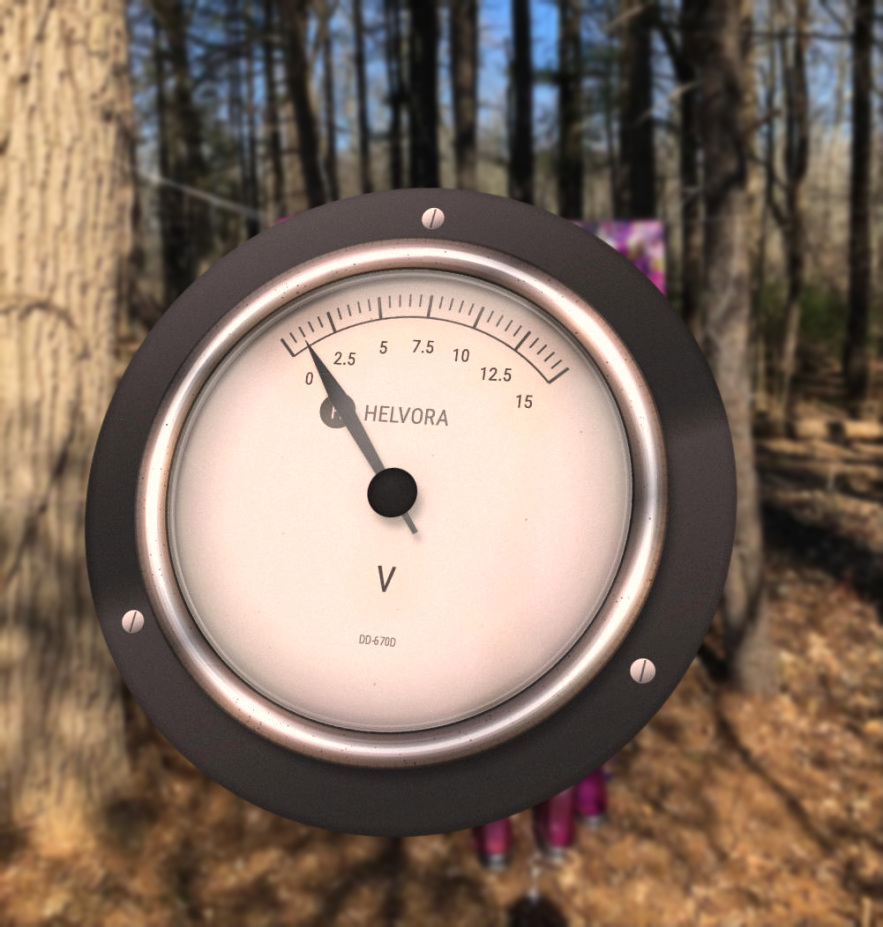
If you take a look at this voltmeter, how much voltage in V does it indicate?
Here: 1 V
